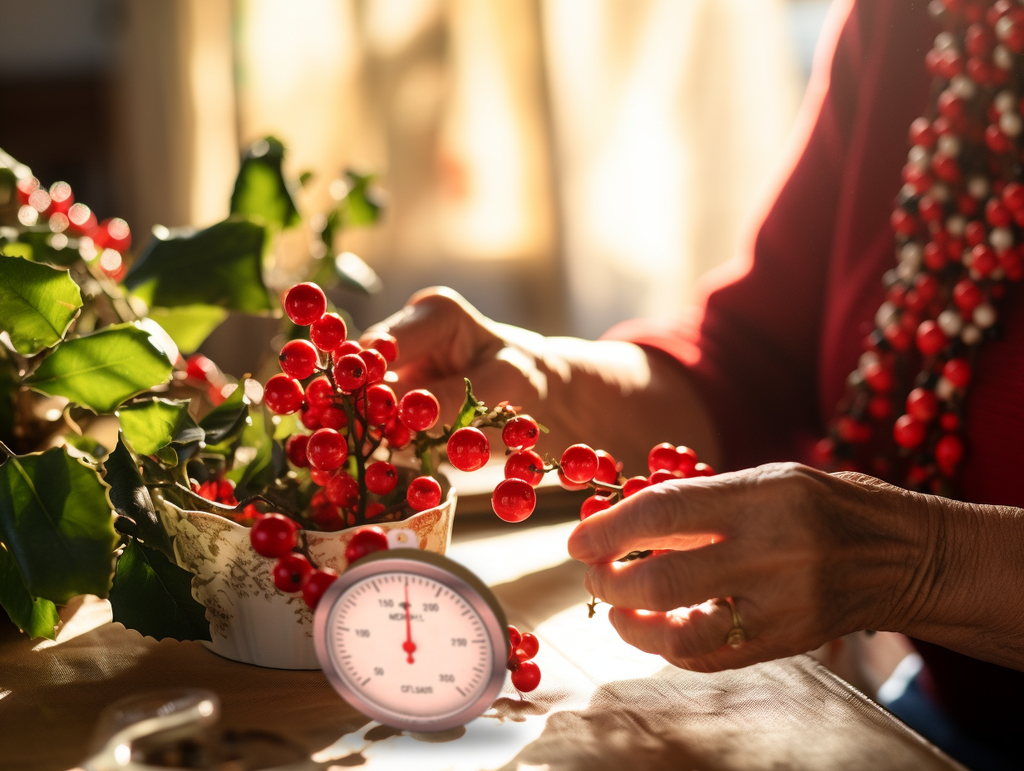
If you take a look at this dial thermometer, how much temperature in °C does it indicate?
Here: 175 °C
